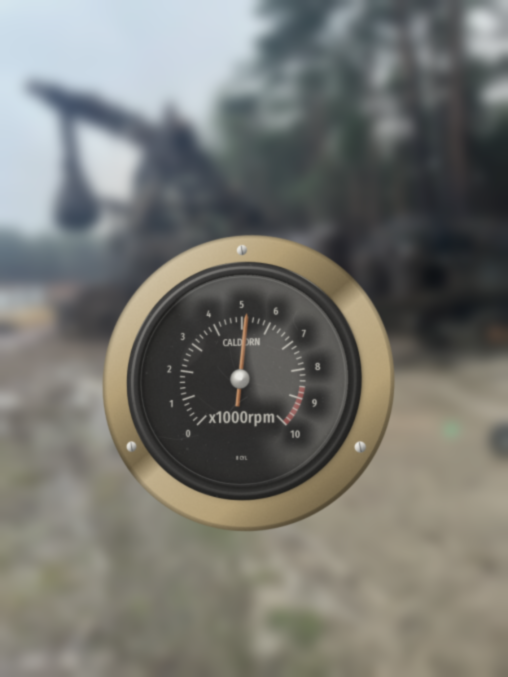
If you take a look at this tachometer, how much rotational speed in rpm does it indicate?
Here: 5200 rpm
